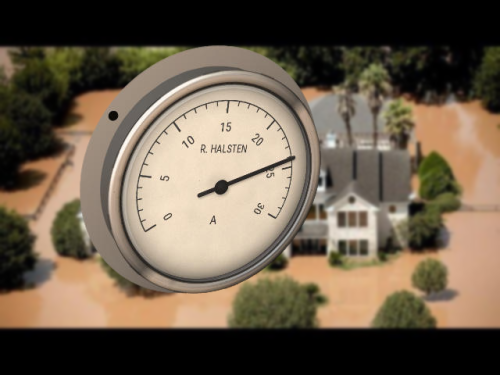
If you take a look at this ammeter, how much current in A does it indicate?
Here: 24 A
